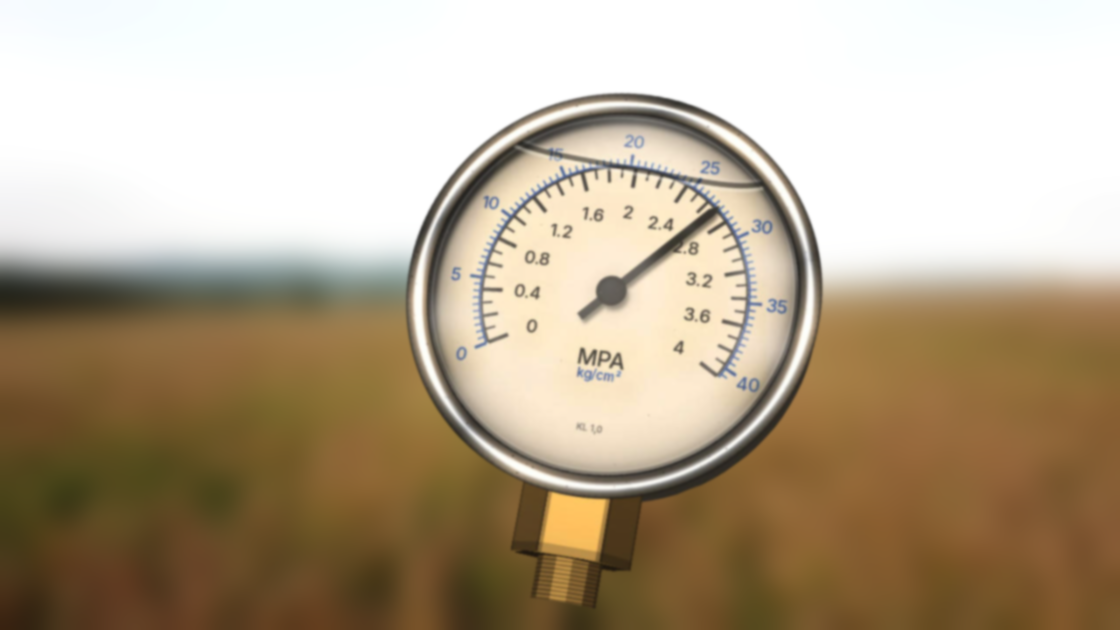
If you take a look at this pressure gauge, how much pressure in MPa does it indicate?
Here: 2.7 MPa
